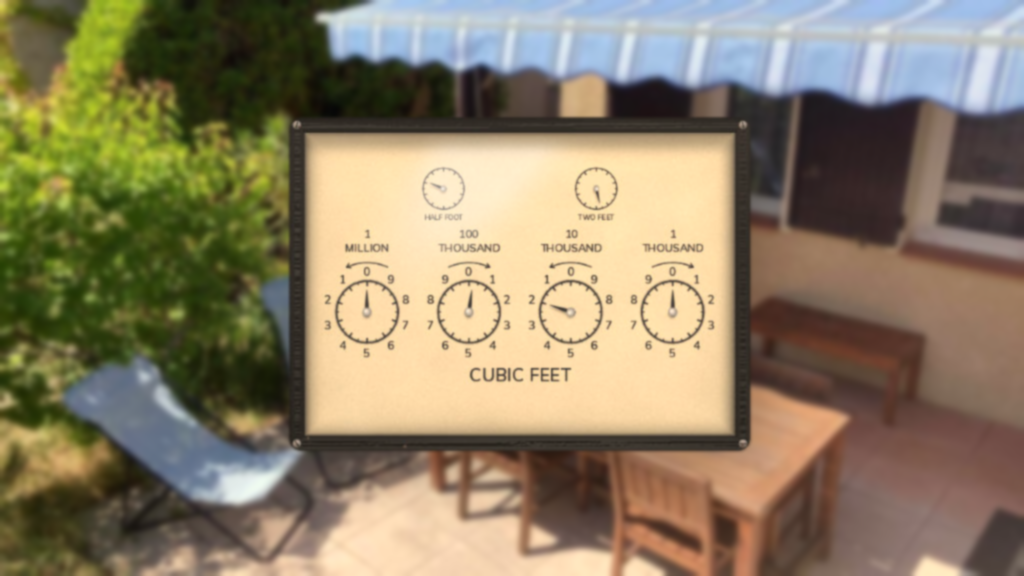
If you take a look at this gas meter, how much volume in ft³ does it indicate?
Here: 2000 ft³
